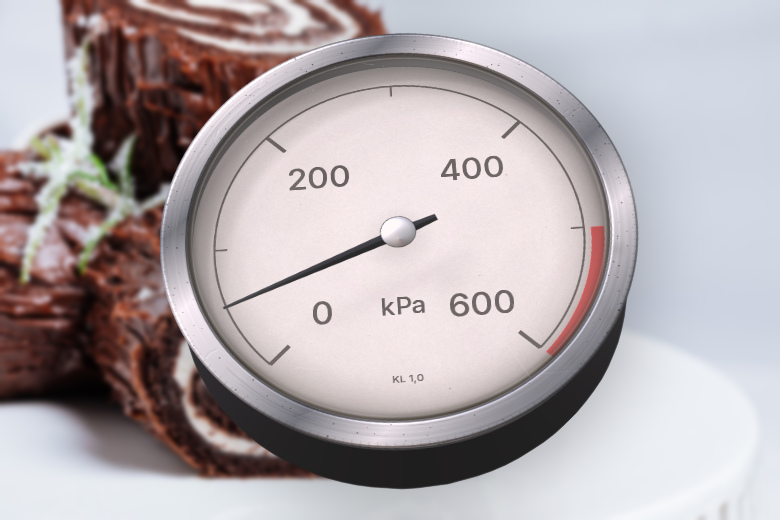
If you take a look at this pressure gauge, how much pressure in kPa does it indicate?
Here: 50 kPa
